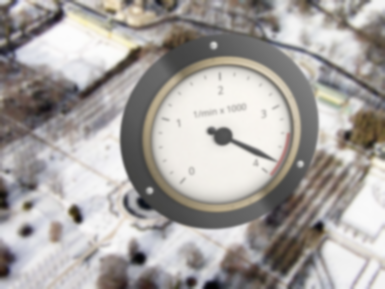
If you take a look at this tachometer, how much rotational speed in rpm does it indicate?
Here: 3800 rpm
